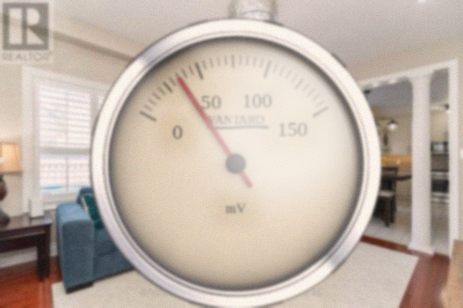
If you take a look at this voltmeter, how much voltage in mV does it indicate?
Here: 35 mV
